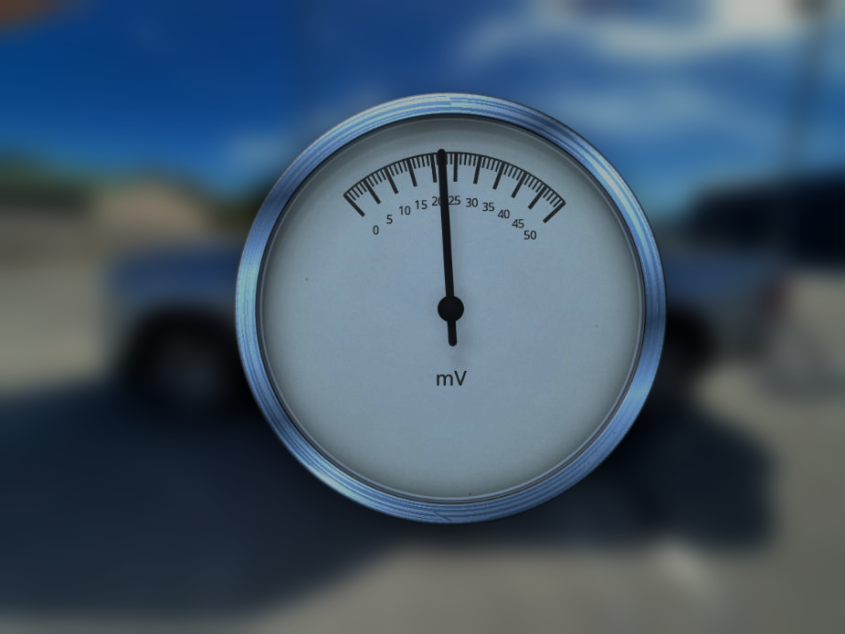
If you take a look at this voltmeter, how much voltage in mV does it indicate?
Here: 22 mV
